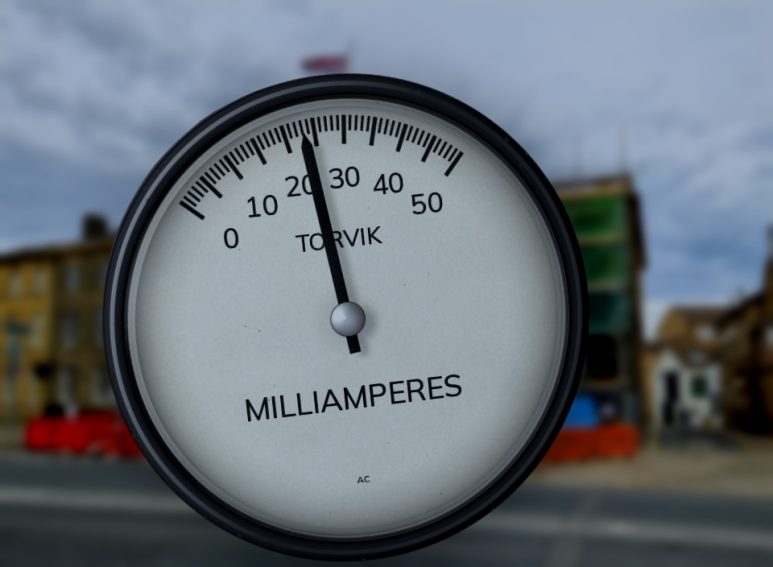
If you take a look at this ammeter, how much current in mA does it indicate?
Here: 23 mA
